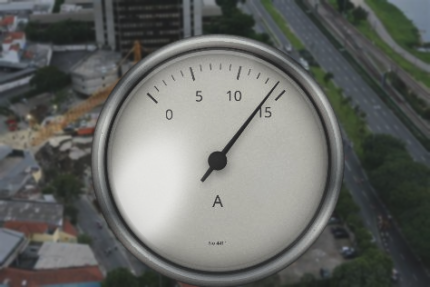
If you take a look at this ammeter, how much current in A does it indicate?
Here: 14 A
